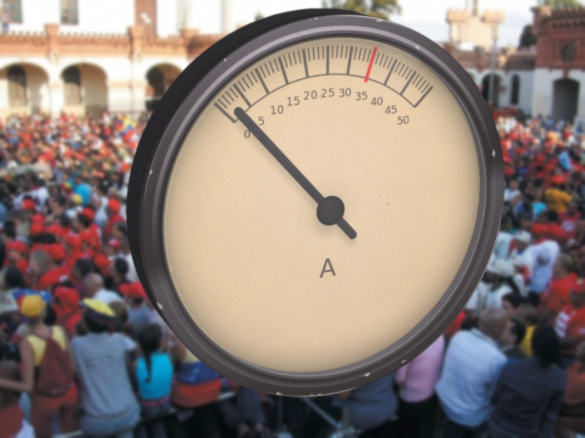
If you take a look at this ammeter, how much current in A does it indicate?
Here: 2 A
